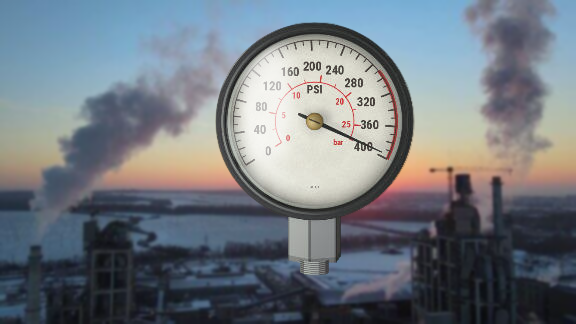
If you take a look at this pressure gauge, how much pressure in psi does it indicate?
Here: 395 psi
